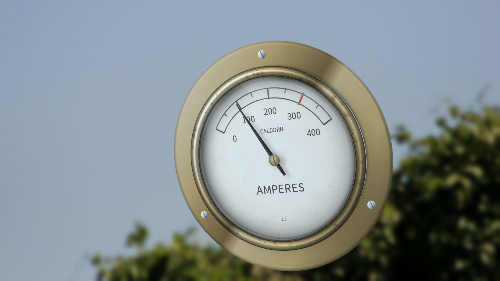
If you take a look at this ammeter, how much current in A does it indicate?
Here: 100 A
